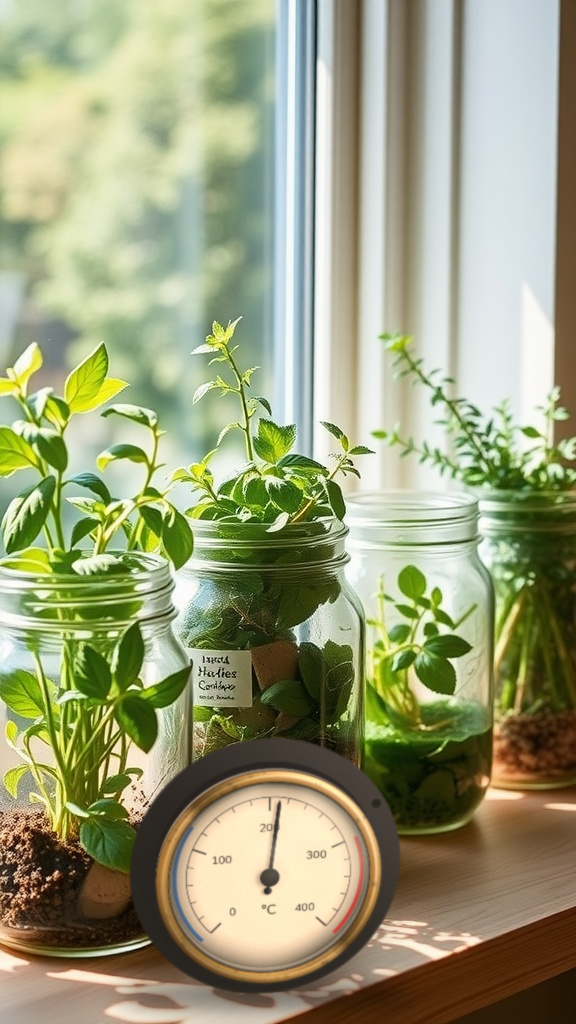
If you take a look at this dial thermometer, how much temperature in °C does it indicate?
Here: 210 °C
